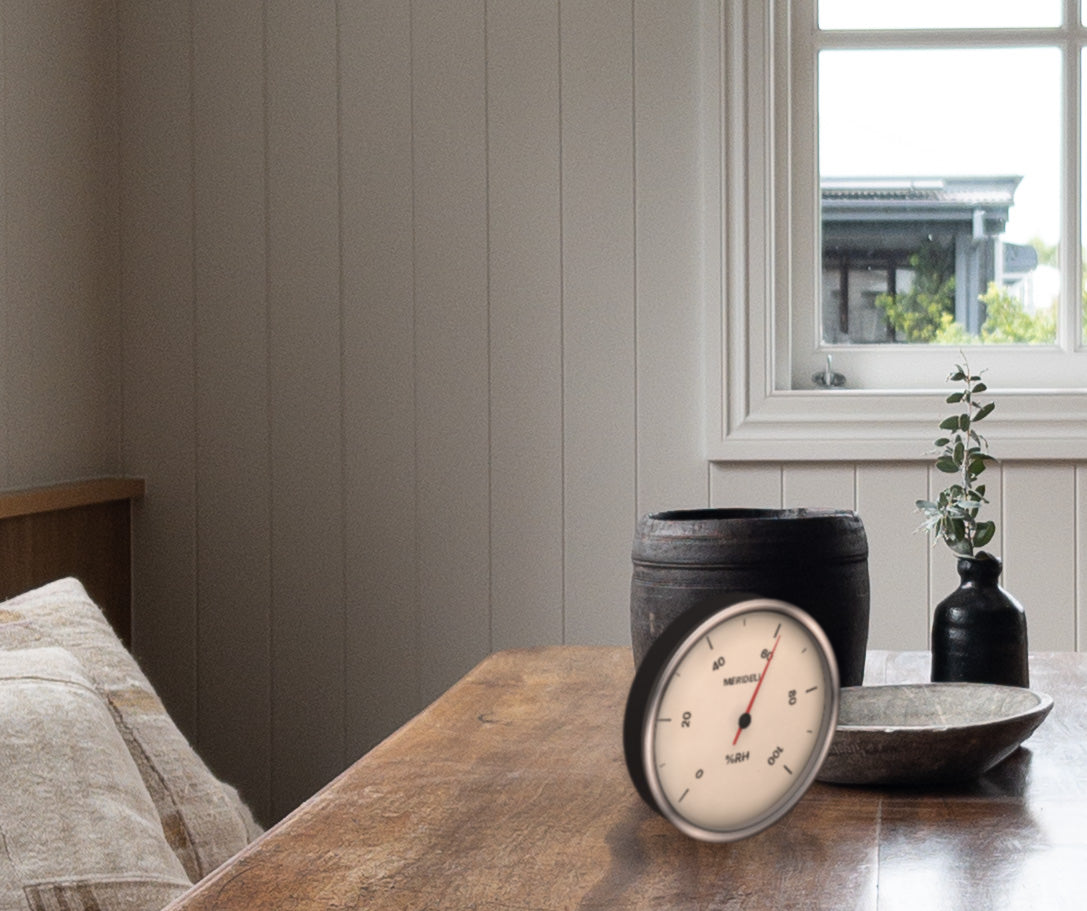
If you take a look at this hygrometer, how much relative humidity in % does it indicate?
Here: 60 %
